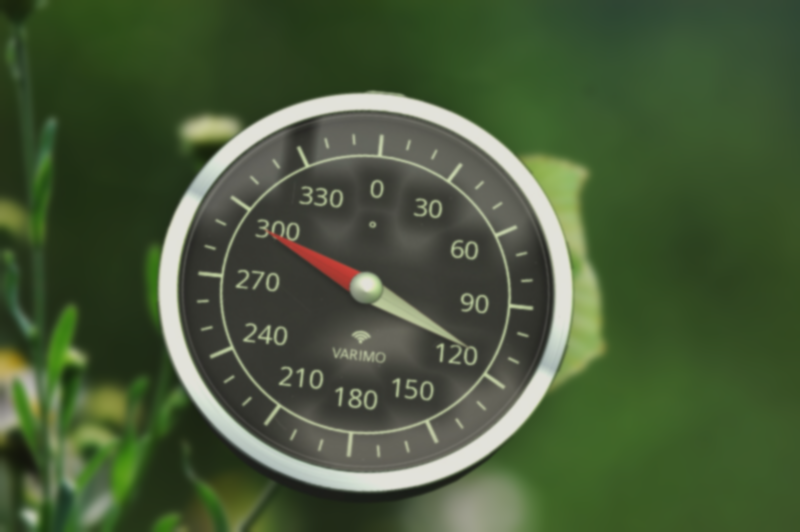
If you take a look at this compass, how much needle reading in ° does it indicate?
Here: 295 °
